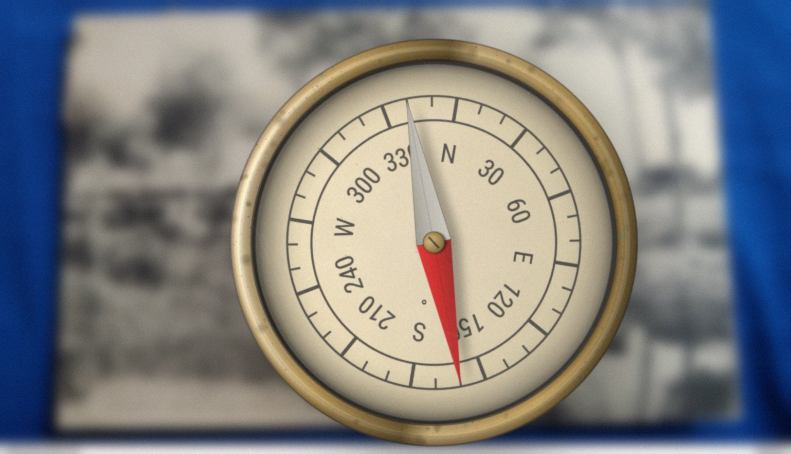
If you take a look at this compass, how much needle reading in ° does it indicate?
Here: 160 °
